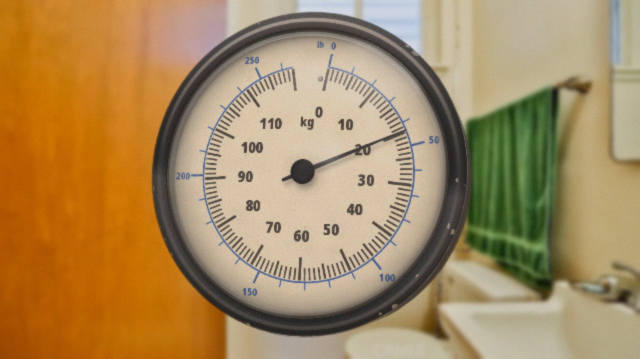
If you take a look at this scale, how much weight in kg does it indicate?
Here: 20 kg
